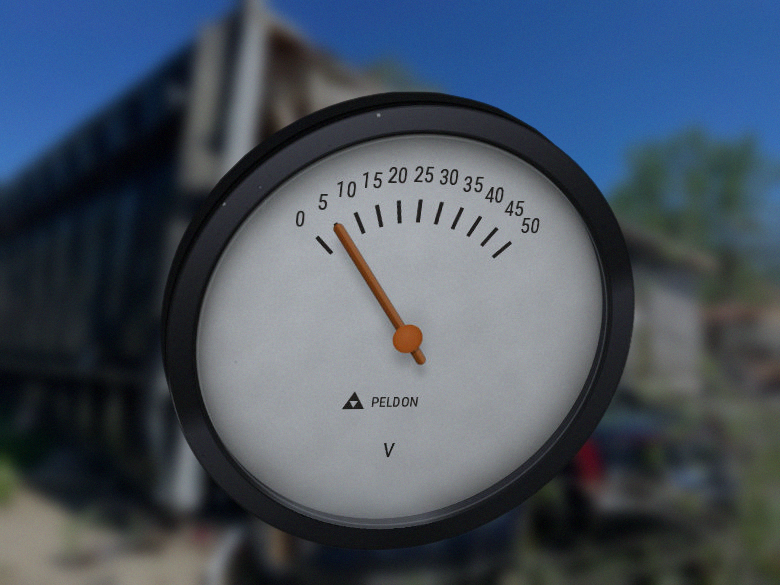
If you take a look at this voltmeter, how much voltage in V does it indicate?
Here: 5 V
